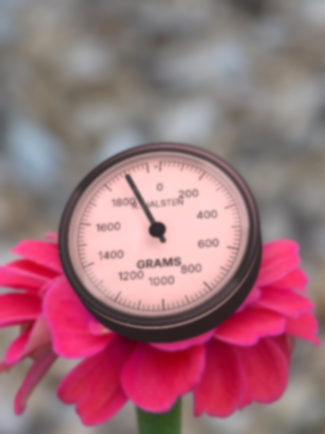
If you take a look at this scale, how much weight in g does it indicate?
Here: 1900 g
